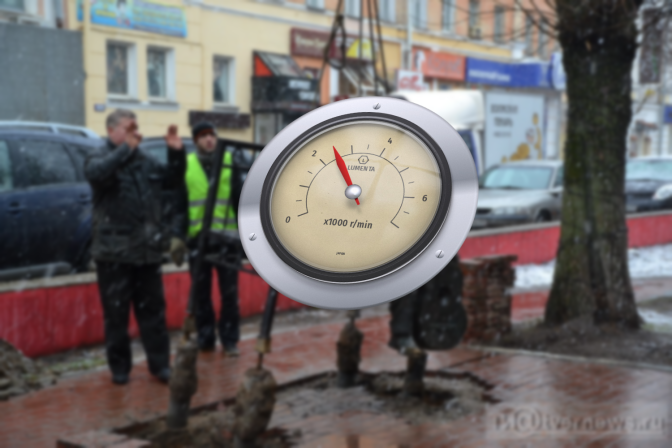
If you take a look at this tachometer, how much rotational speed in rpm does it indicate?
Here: 2500 rpm
